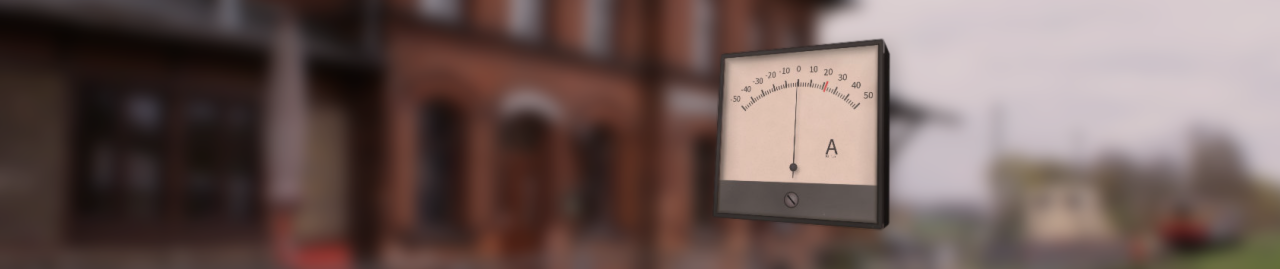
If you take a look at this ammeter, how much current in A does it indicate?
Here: 0 A
